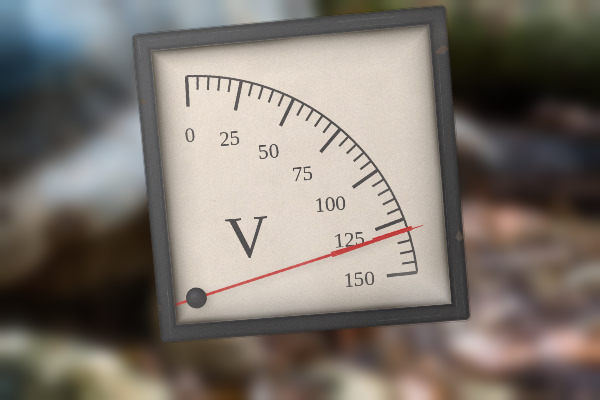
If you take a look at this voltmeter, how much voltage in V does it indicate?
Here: 130 V
